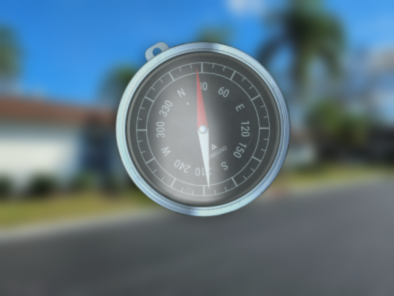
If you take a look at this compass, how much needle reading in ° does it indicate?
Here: 25 °
